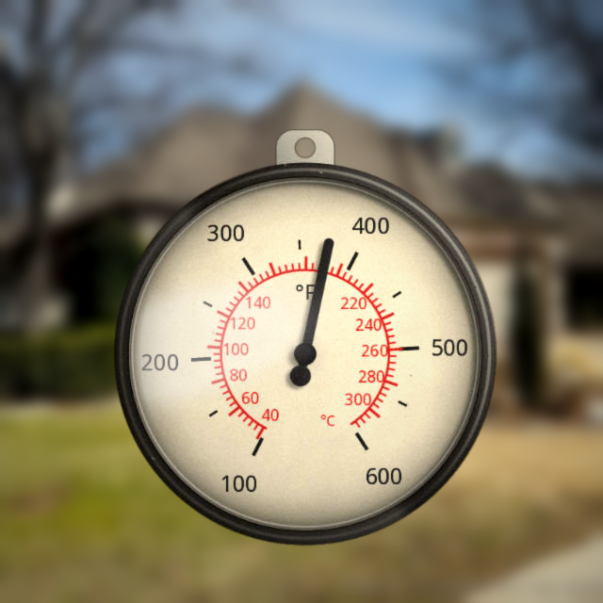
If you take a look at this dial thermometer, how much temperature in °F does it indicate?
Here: 375 °F
